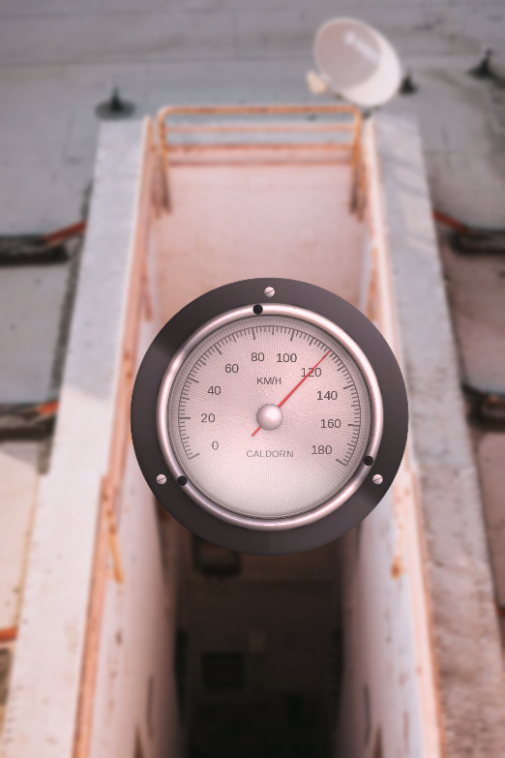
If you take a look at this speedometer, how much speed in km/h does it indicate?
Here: 120 km/h
